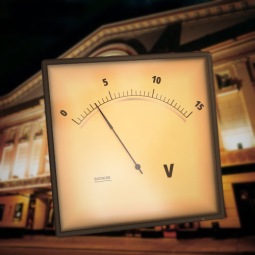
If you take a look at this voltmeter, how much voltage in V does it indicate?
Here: 3 V
